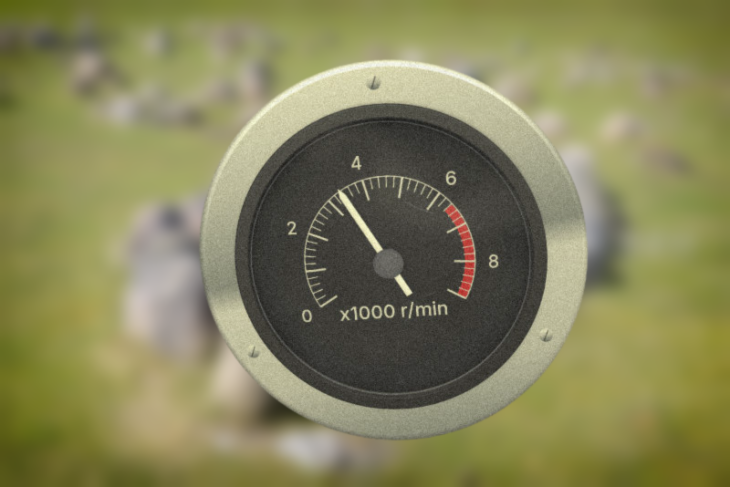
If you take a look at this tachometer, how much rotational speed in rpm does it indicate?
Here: 3400 rpm
